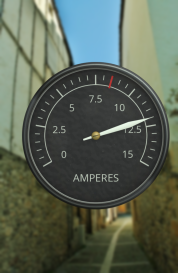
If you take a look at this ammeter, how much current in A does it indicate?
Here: 12 A
